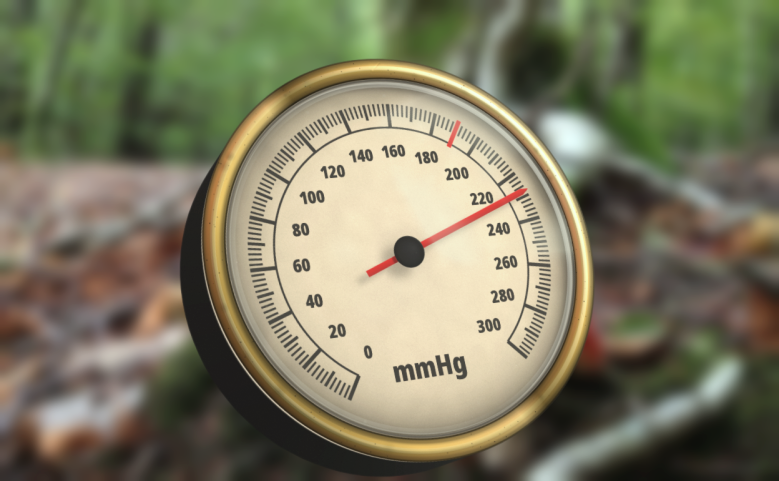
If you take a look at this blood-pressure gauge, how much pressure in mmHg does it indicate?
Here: 228 mmHg
